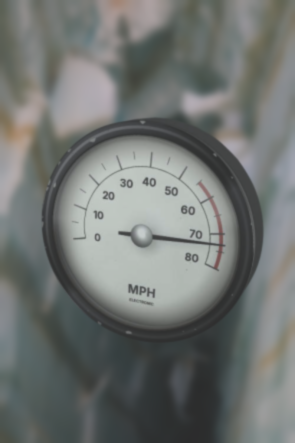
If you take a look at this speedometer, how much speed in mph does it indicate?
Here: 72.5 mph
